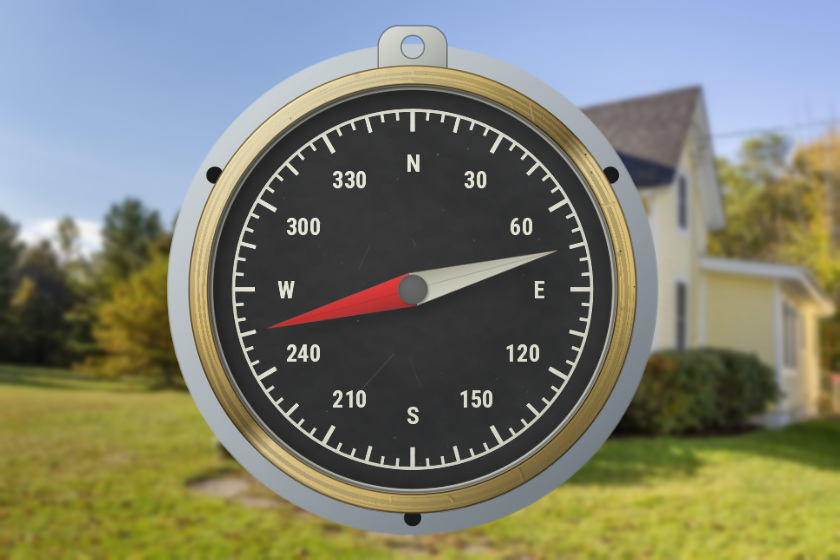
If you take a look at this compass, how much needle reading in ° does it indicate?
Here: 255 °
